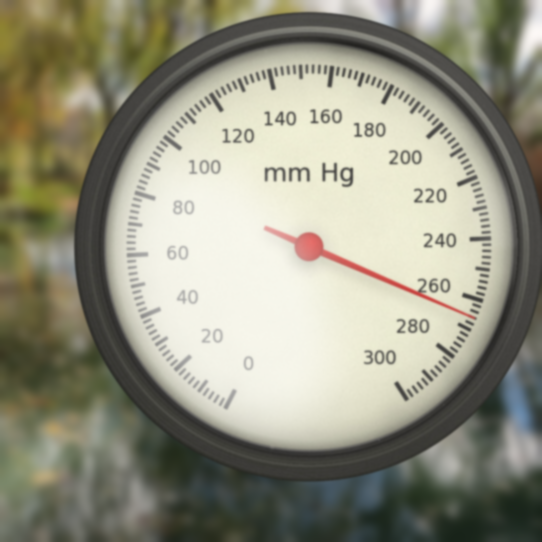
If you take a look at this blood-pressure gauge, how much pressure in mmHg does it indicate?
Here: 266 mmHg
